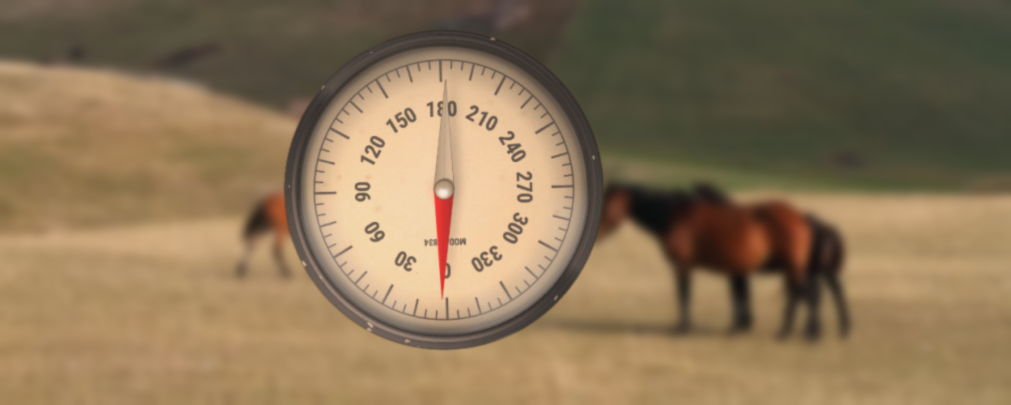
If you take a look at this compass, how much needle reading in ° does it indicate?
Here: 2.5 °
